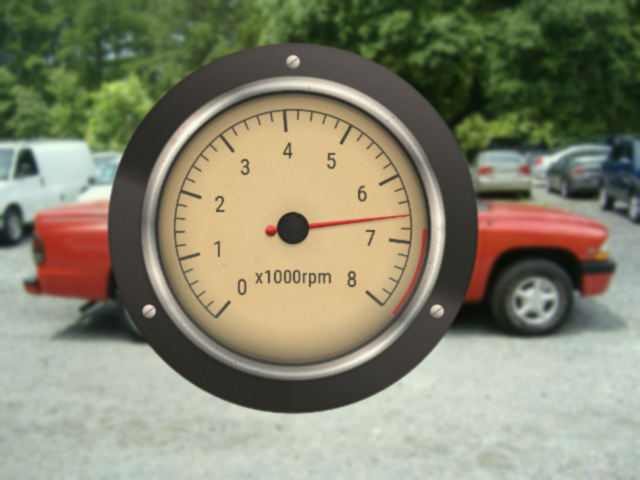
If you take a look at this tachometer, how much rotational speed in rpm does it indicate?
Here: 6600 rpm
